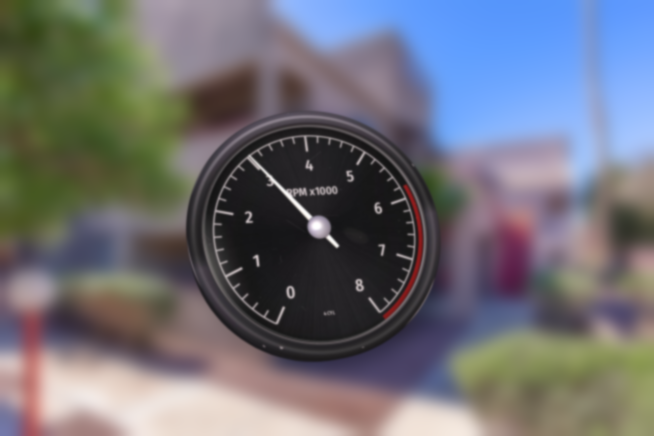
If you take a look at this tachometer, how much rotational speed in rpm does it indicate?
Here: 3000 rpm
